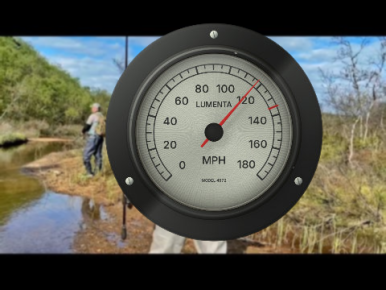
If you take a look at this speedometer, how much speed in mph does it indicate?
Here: 117.5 mph
